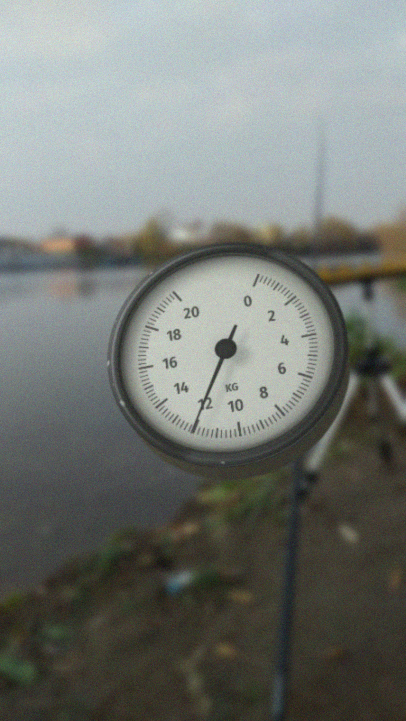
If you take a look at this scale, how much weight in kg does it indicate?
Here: 12 kg
